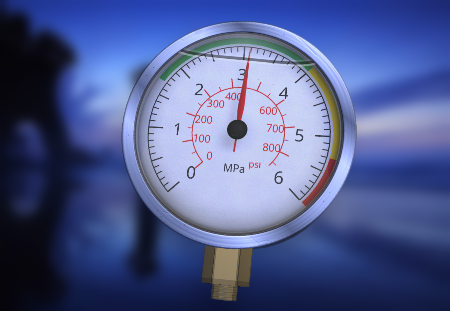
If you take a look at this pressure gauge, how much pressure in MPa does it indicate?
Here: 3.1 MPa
